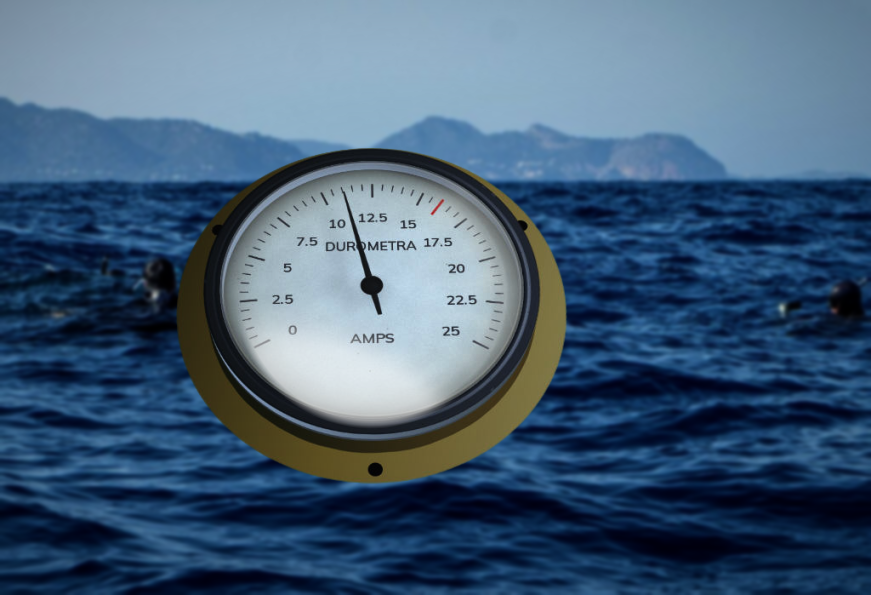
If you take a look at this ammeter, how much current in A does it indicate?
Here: 11 A
